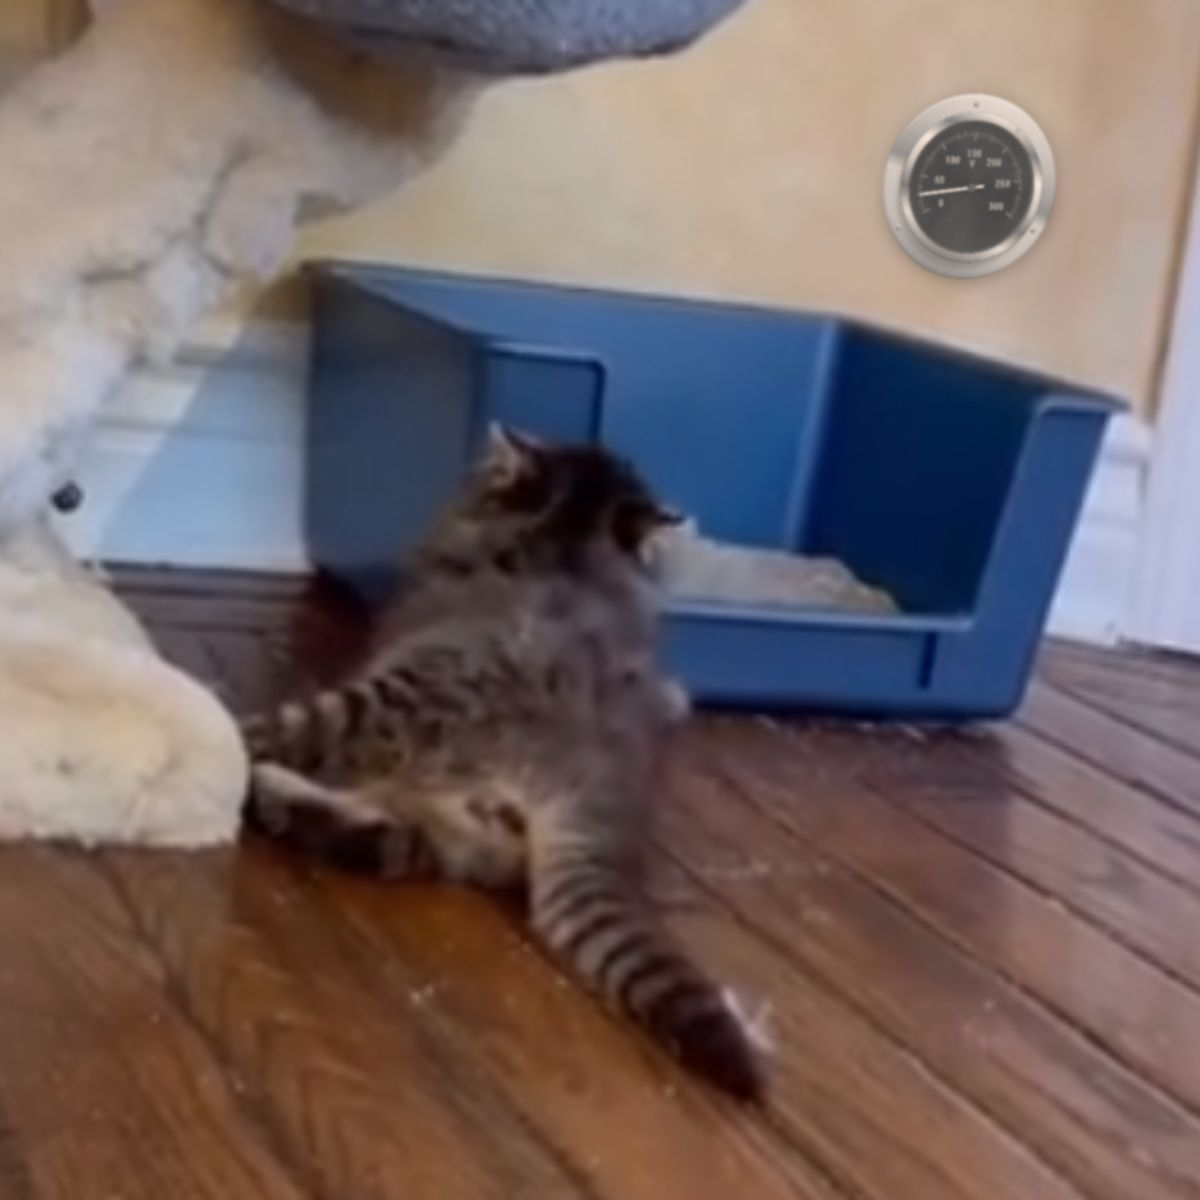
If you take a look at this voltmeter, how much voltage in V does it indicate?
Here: 25 V
